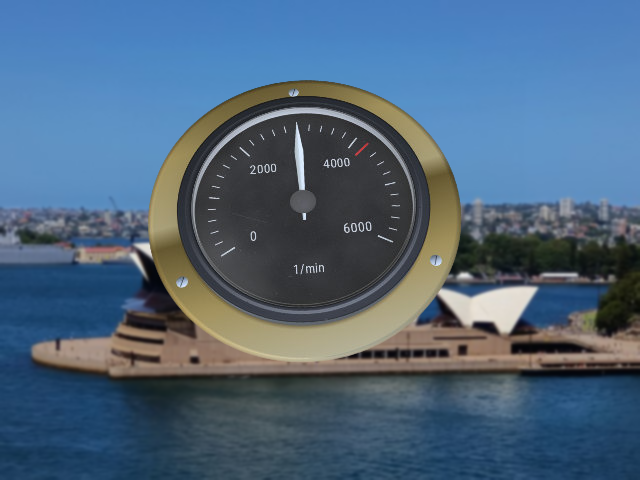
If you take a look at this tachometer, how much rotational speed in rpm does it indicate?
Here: 3000 rpm
